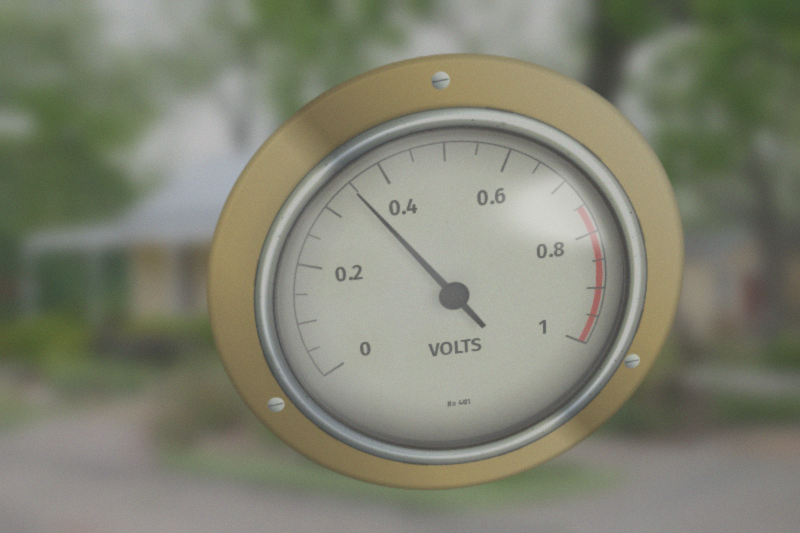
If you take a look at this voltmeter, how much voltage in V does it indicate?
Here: 0.35 V
